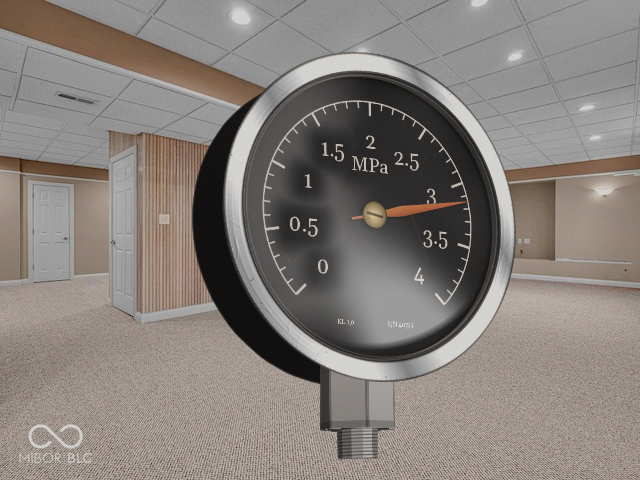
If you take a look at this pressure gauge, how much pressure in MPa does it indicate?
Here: 3.15 MPa
